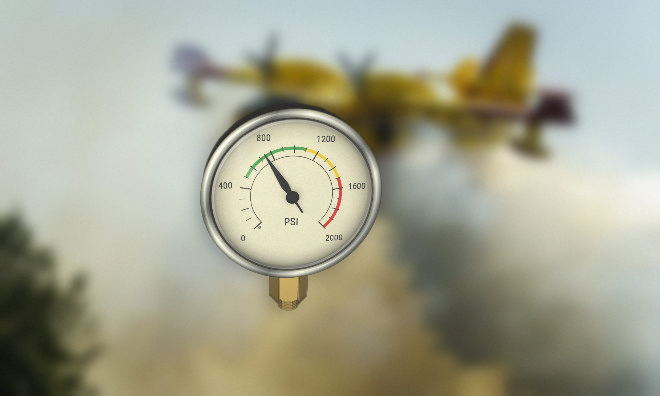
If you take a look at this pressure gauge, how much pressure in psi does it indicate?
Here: 750 psi
